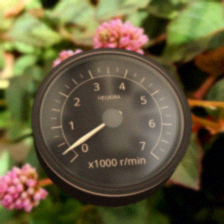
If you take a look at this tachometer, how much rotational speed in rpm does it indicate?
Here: 250 rpm
